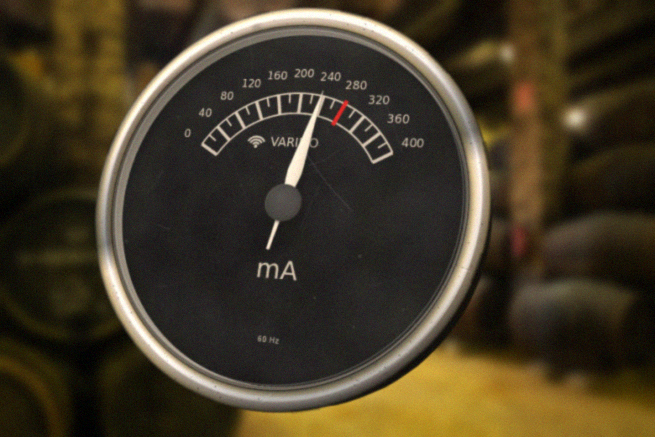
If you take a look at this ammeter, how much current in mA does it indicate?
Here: 240 mA
